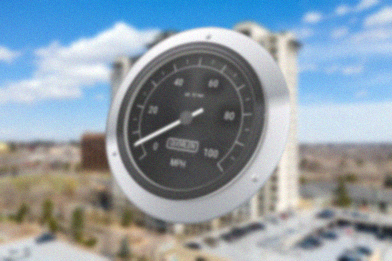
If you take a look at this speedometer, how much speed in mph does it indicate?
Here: 5 mph
